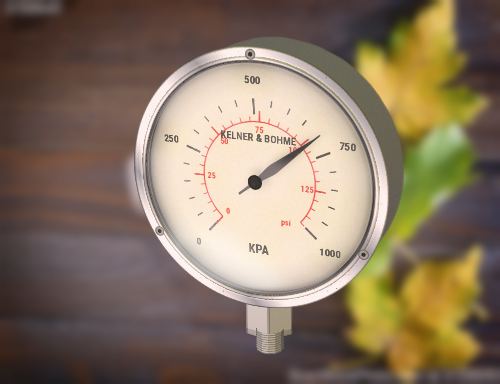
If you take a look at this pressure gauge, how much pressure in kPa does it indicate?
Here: 700 kPa
